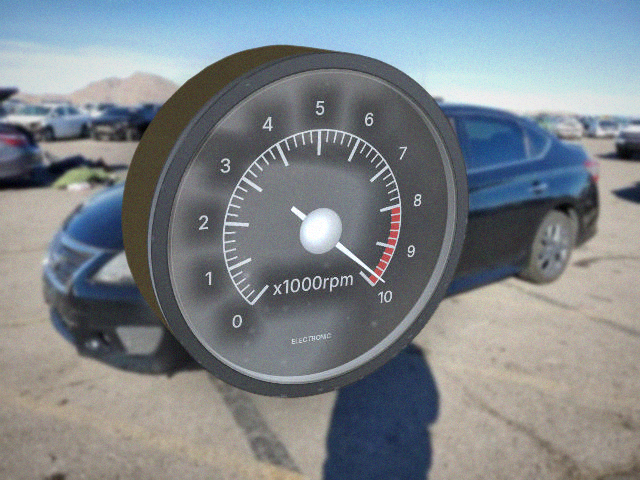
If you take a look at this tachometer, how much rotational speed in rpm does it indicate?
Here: 9800 rpm
